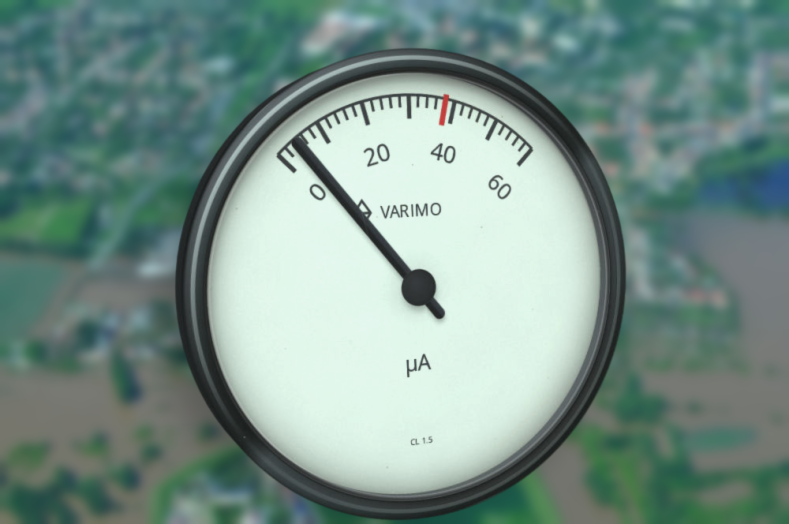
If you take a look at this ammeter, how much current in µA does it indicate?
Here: 4 µA
